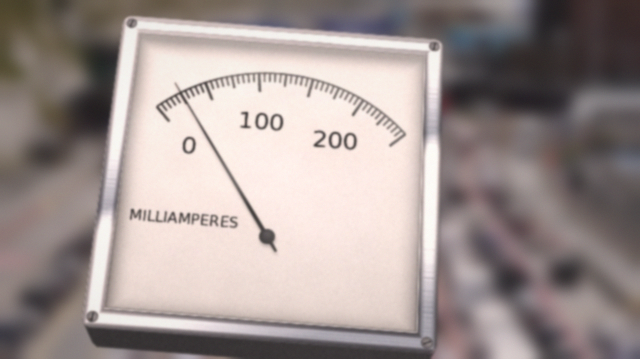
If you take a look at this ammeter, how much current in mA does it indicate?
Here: 25 mA
